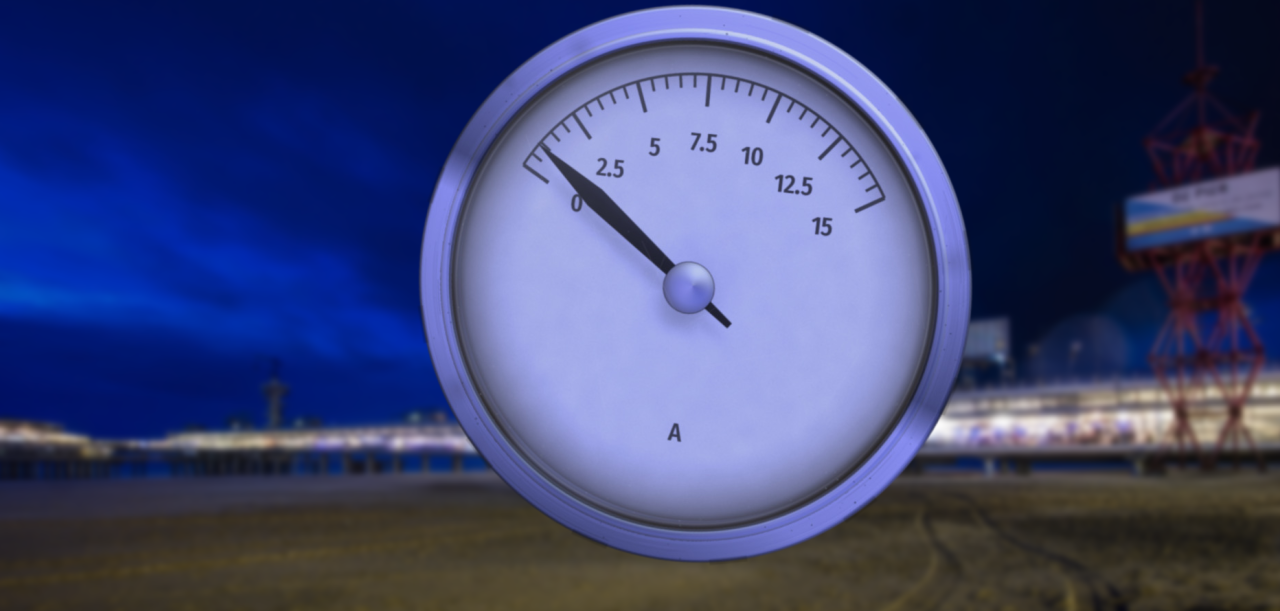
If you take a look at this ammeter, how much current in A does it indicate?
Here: 1 A
